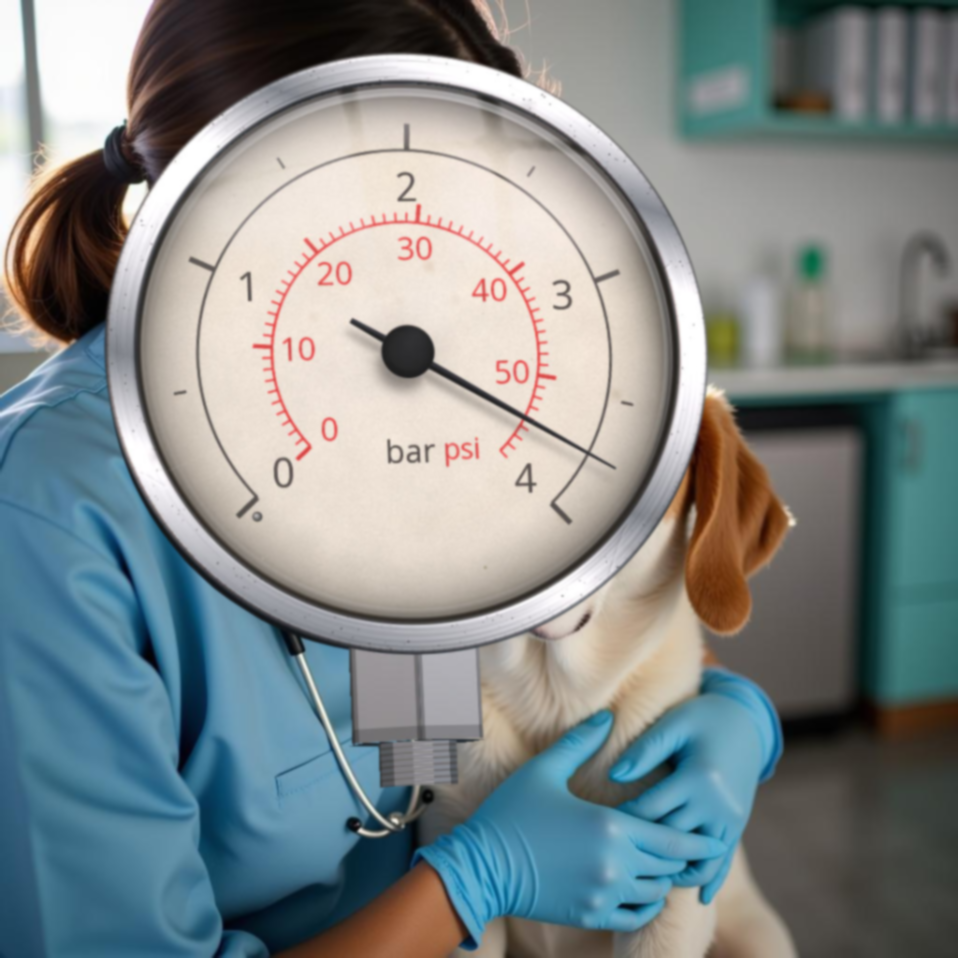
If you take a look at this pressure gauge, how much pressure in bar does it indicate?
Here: 3.75 bar
